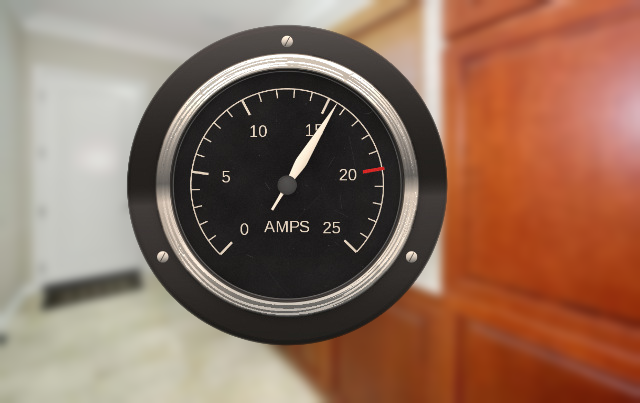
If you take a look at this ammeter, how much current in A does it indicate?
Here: 15.5 A
